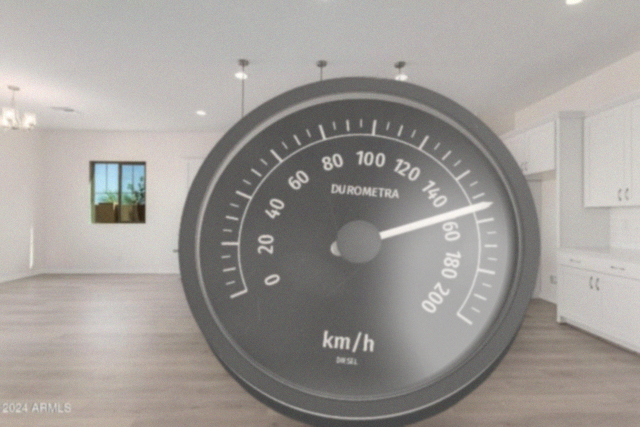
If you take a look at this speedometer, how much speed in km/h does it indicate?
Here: 155 km/h
